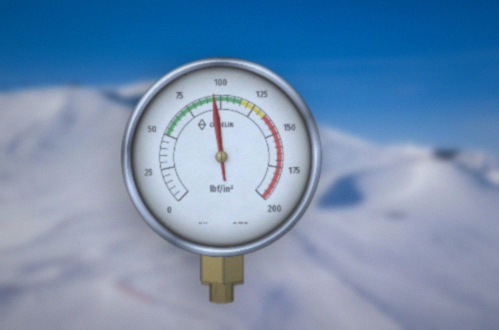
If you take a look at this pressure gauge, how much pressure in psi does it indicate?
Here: 95 psi
